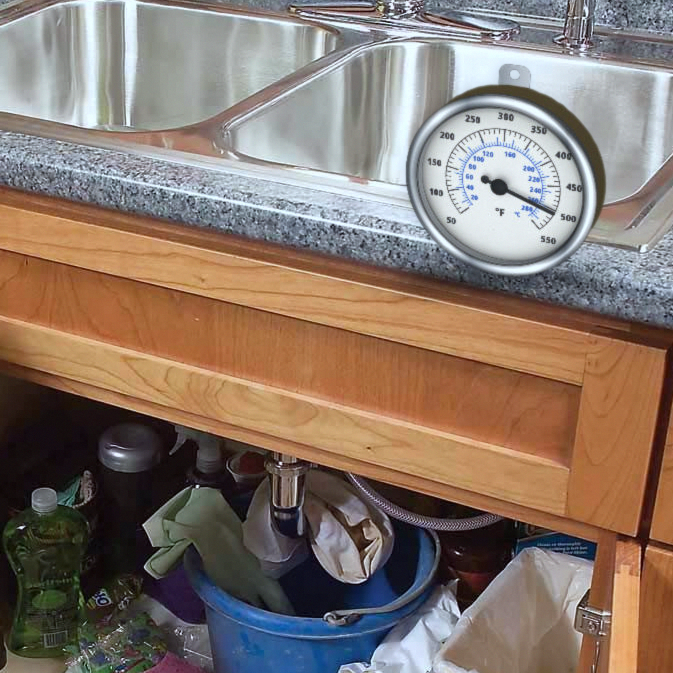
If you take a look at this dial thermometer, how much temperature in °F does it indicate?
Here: 500 °F
